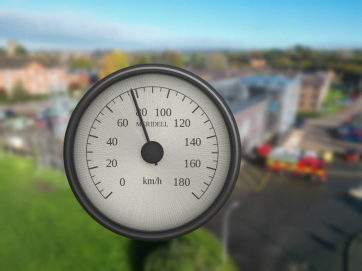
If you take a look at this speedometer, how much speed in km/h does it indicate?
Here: 77.5 km/h
